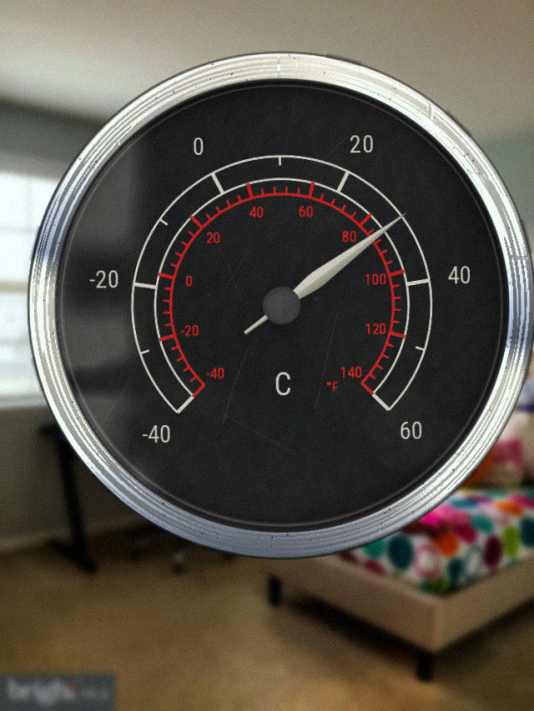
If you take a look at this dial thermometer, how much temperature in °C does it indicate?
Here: 30 °C
